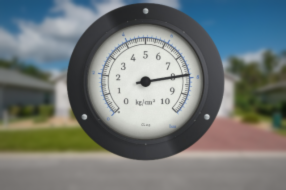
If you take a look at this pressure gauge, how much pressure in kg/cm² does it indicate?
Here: 8 kg/cm²
